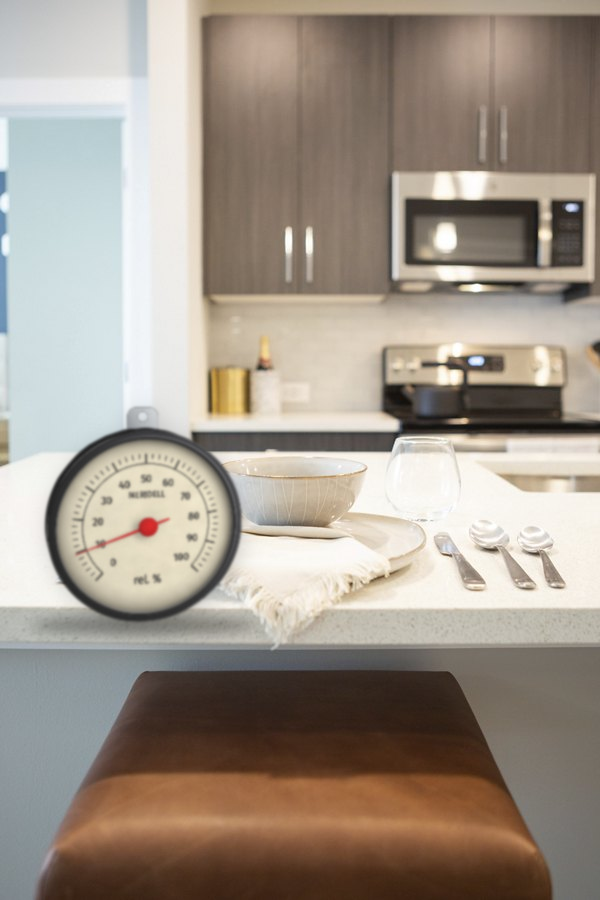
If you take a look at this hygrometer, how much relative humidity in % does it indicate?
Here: 10 %
